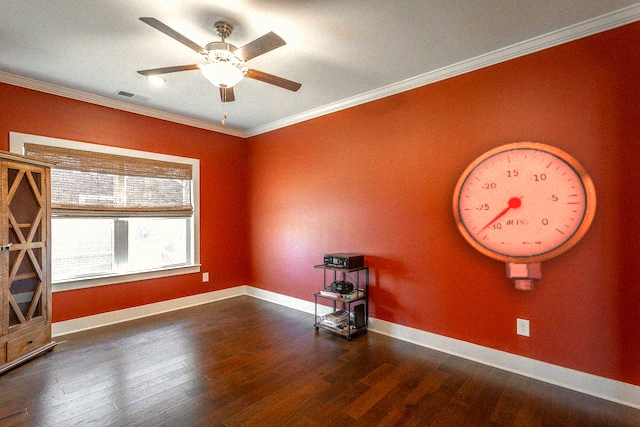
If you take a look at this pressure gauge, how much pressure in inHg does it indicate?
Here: -29 inHg
